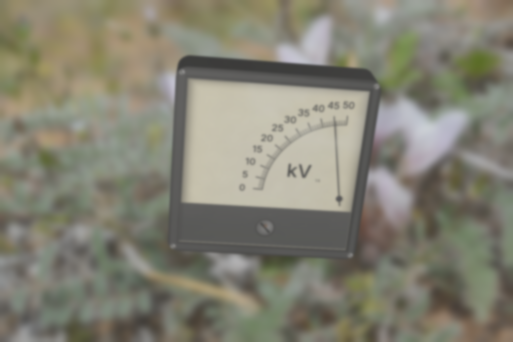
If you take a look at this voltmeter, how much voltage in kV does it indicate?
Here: 45 kV
